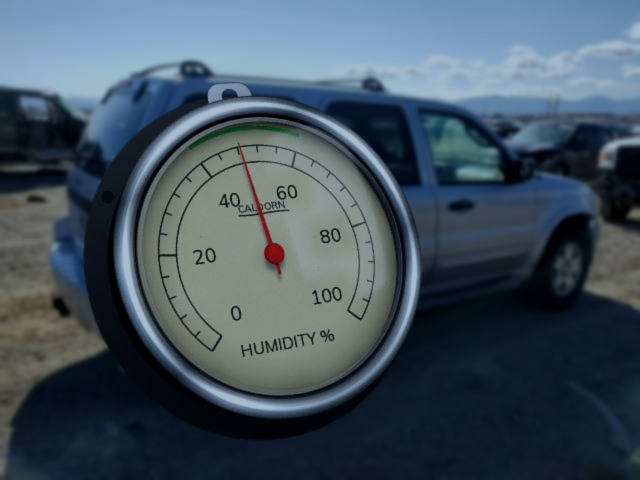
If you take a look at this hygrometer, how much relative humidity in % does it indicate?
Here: 48 %
